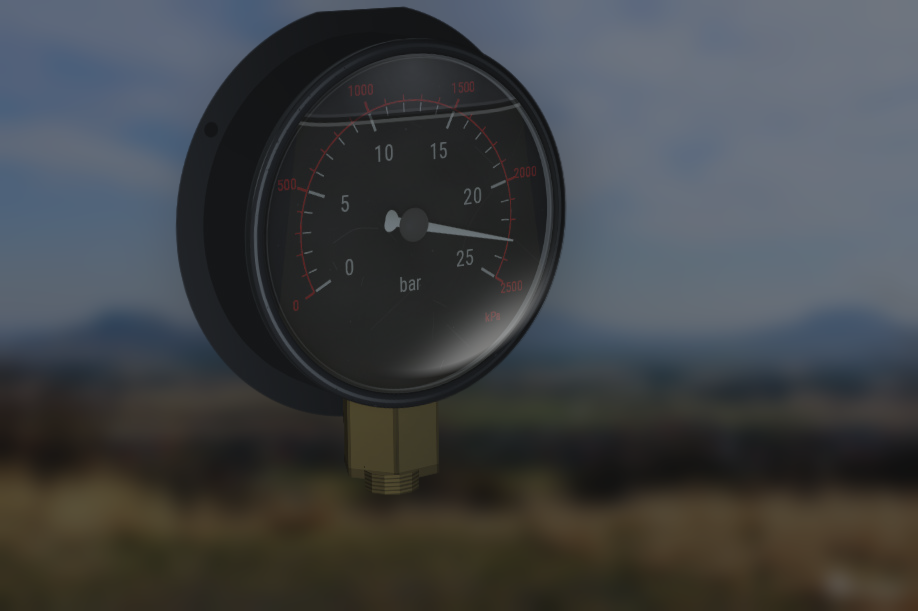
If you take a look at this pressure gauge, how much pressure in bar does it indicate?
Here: 23 bar
